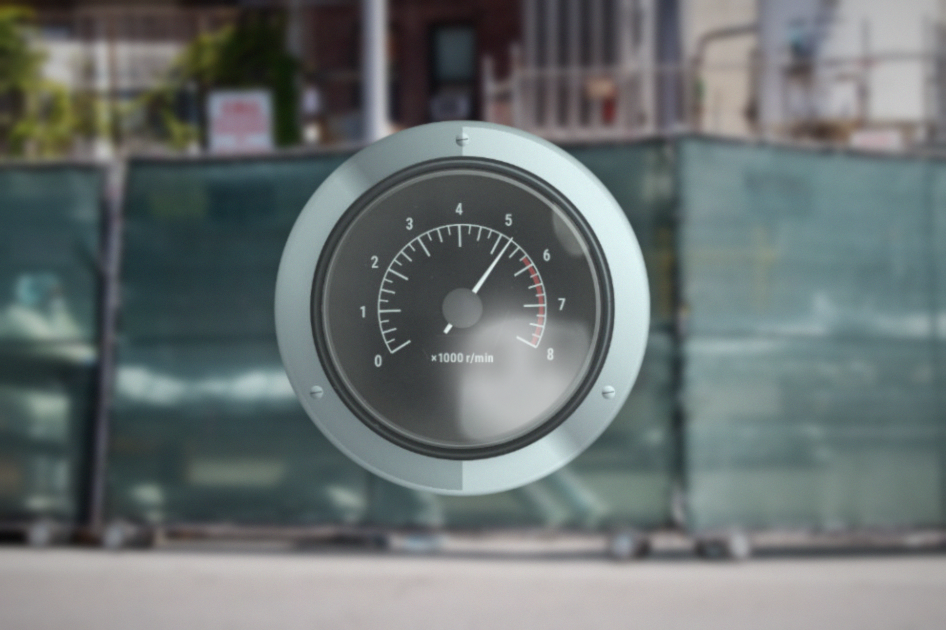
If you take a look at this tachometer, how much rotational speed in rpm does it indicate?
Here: 5250 rpm
